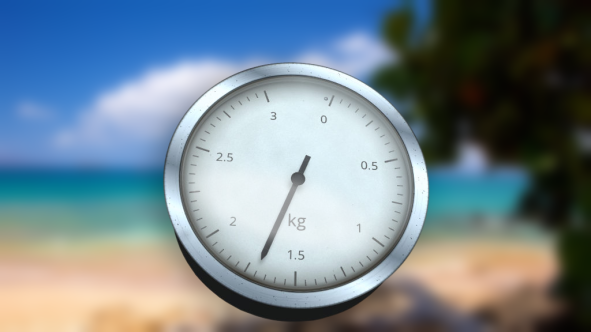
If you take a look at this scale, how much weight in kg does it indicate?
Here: 1.7 kg
